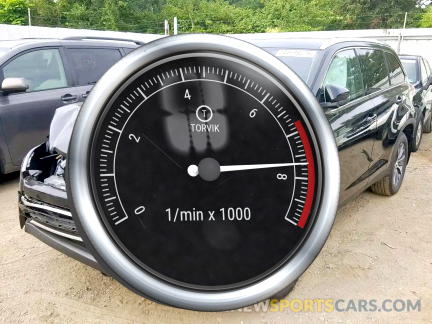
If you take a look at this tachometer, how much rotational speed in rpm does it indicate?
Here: 7700 rpm
